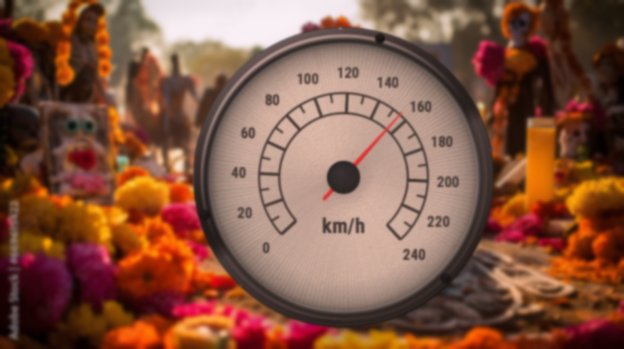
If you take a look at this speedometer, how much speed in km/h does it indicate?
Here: 155 km/h
